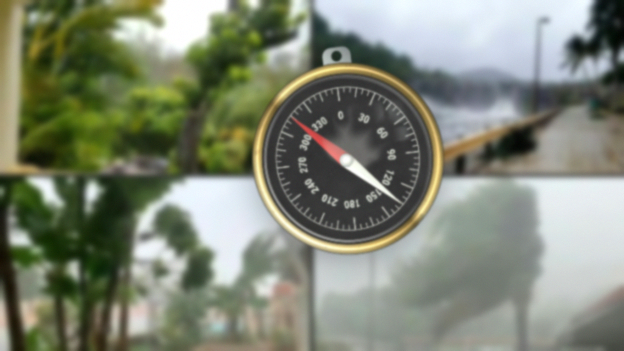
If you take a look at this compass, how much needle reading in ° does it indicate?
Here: 315 °
